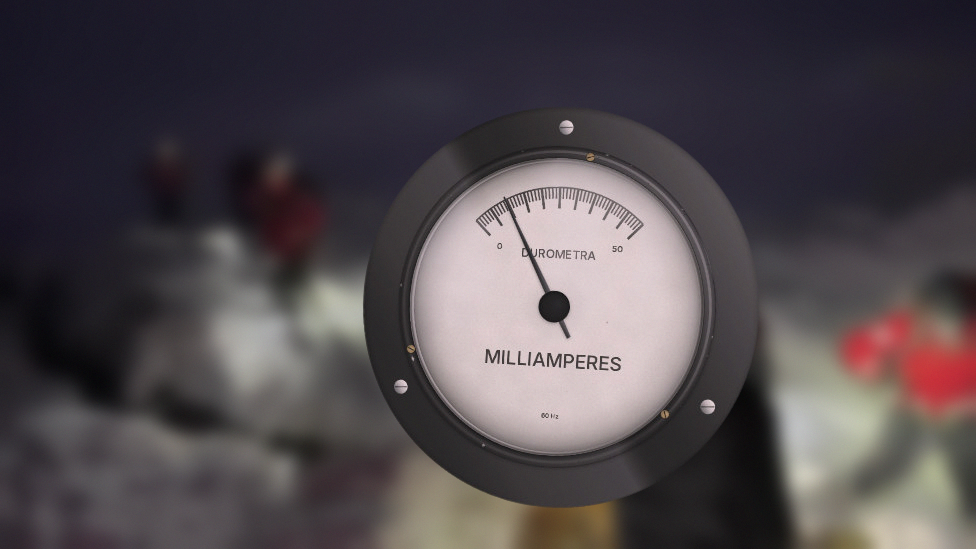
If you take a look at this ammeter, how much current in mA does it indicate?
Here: 10 mA
